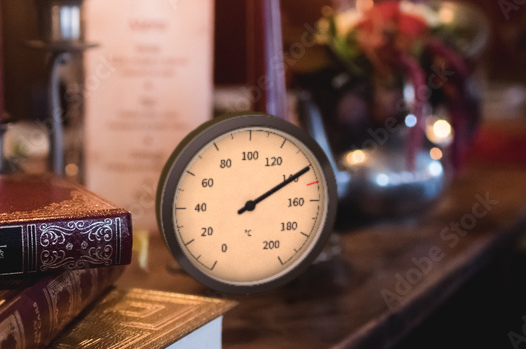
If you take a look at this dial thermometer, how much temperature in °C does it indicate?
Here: 140 °C
